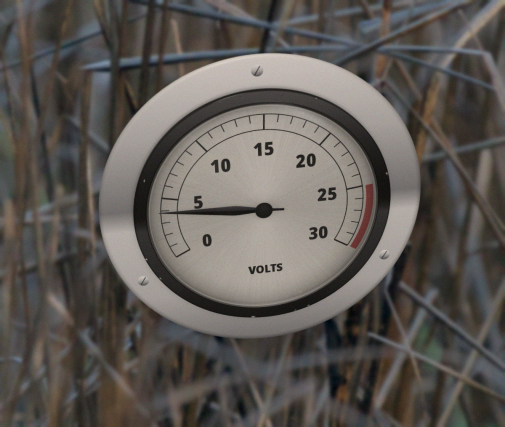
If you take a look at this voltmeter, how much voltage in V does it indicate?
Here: 4 V
